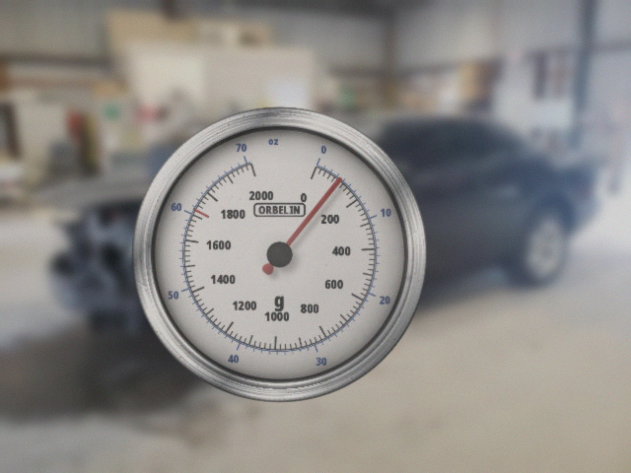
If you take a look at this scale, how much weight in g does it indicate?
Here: 100 g
